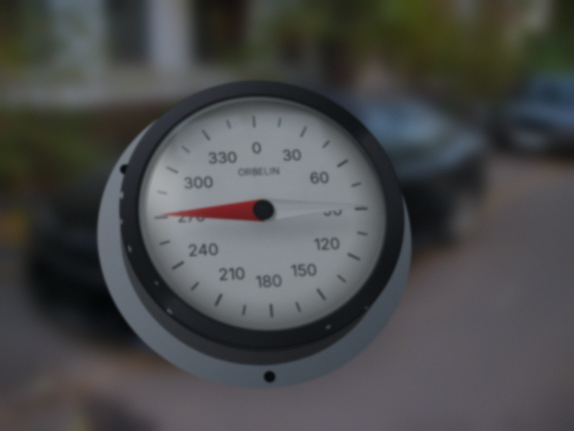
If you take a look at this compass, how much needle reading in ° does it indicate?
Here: 270 °
